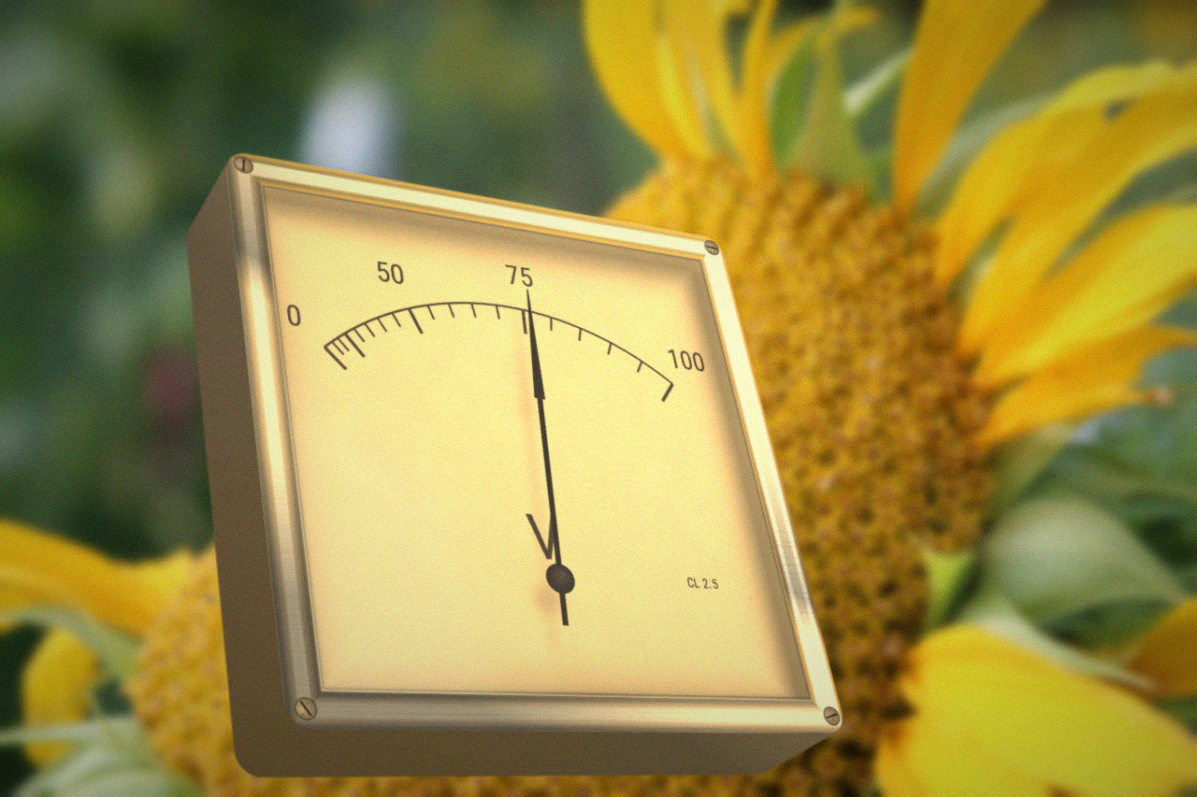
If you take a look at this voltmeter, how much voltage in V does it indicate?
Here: 75 V
